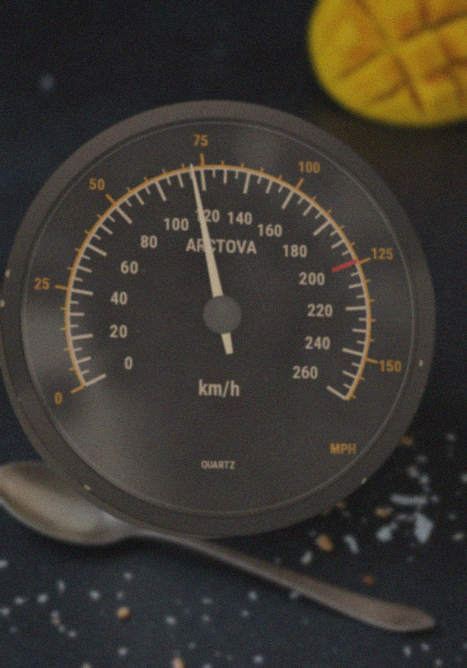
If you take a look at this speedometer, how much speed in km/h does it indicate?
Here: 115 km/h
